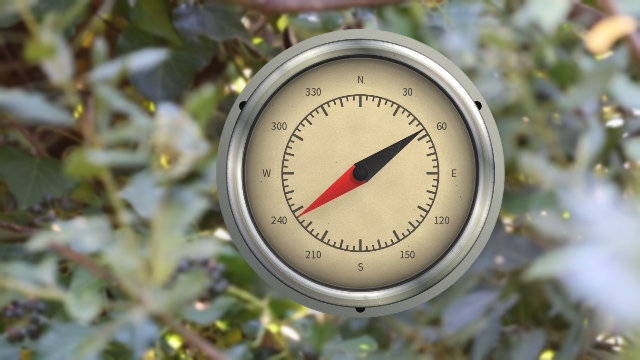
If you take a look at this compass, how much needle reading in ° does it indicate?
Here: 235 °
